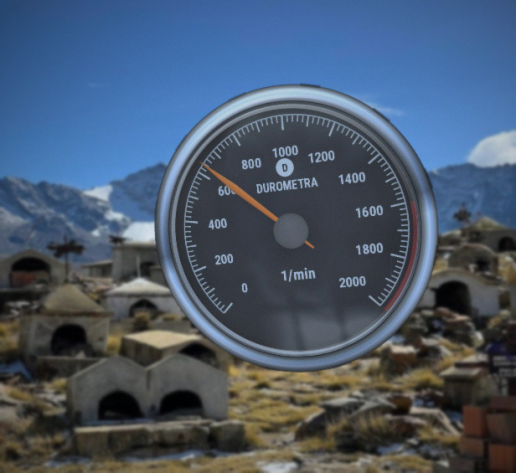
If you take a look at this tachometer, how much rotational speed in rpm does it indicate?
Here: 640 rpm
